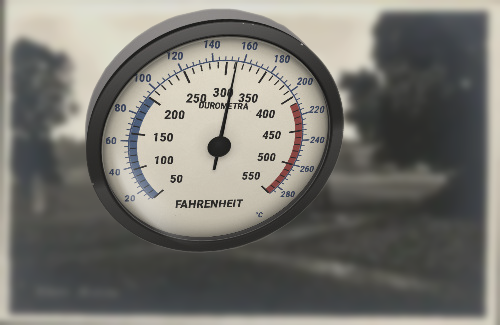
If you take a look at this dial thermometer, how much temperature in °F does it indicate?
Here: 310 °F
